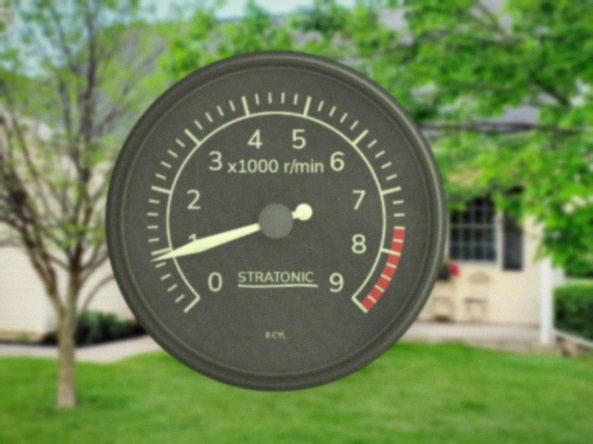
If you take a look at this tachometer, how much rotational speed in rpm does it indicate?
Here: 900 rpm
